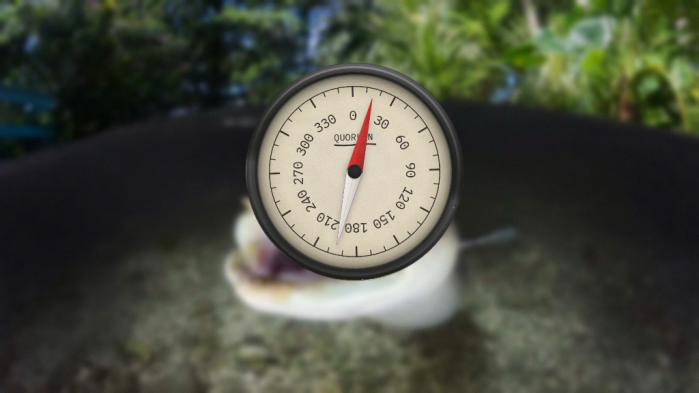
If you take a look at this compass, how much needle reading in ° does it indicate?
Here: 15 °
